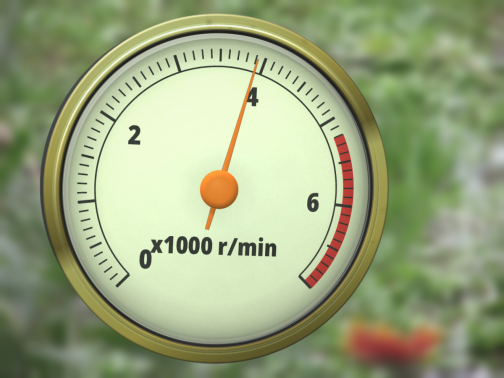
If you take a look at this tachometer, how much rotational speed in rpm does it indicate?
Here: 3900 rpm
